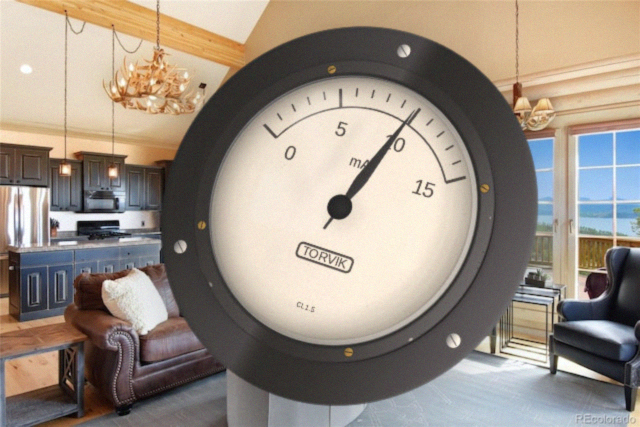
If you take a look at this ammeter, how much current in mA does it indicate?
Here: 10 mA
